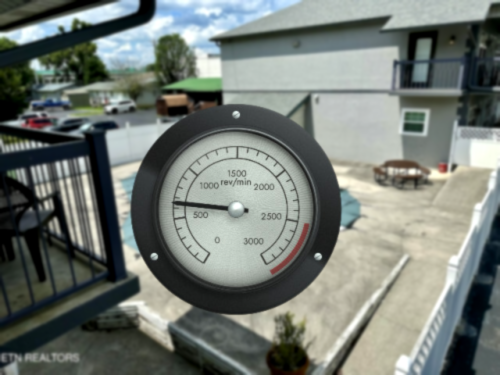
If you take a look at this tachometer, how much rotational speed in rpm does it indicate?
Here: 650 rpm
